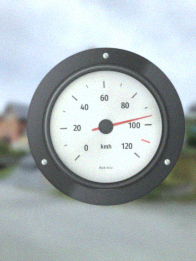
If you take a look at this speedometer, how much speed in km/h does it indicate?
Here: 95 km/h
